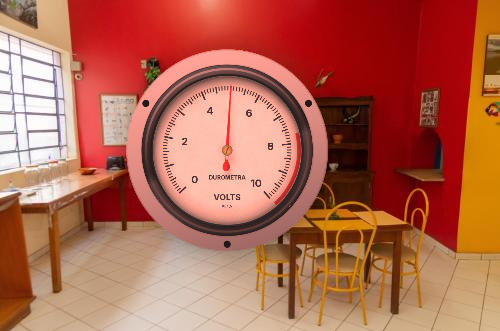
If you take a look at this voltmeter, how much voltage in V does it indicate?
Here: 5 V
